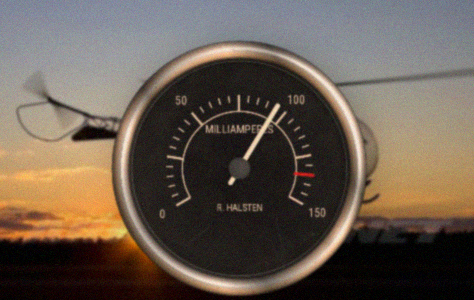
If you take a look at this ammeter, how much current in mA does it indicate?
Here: 95 mA
